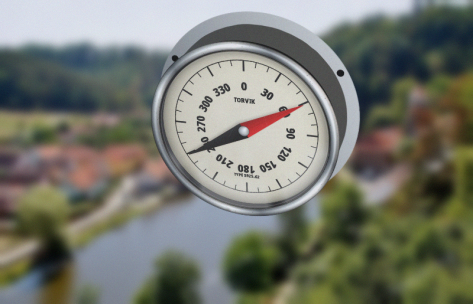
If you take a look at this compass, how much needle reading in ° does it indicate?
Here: 60 °
